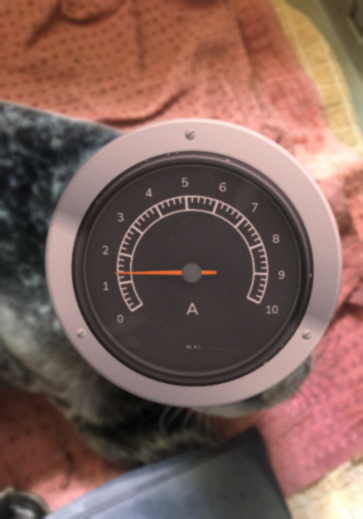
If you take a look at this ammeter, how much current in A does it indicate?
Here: 1.4 A
